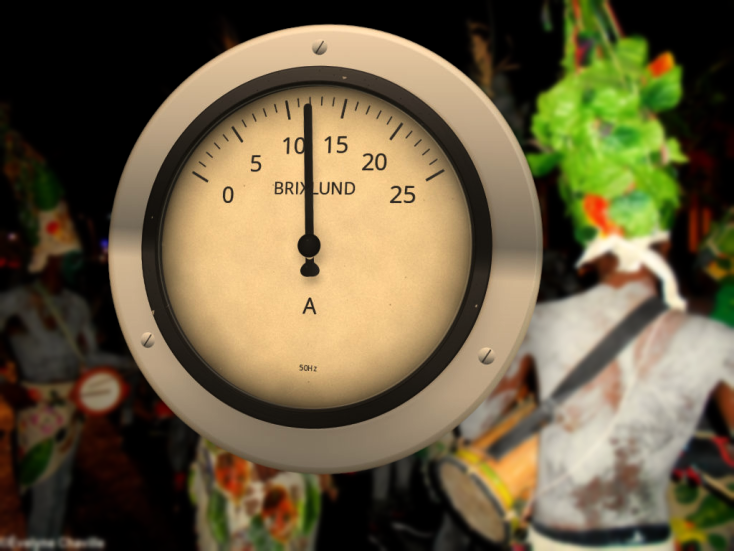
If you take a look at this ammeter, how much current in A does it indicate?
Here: 12 A
